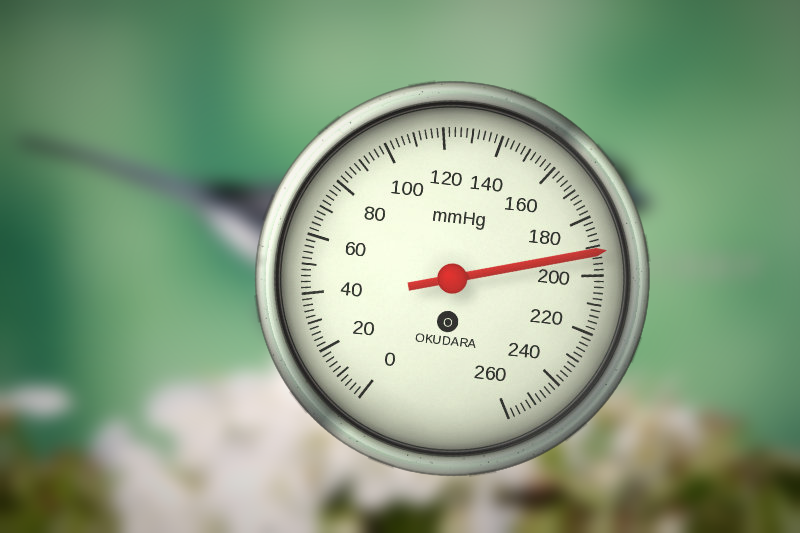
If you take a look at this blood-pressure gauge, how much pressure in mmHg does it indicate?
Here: 192 mmHg
